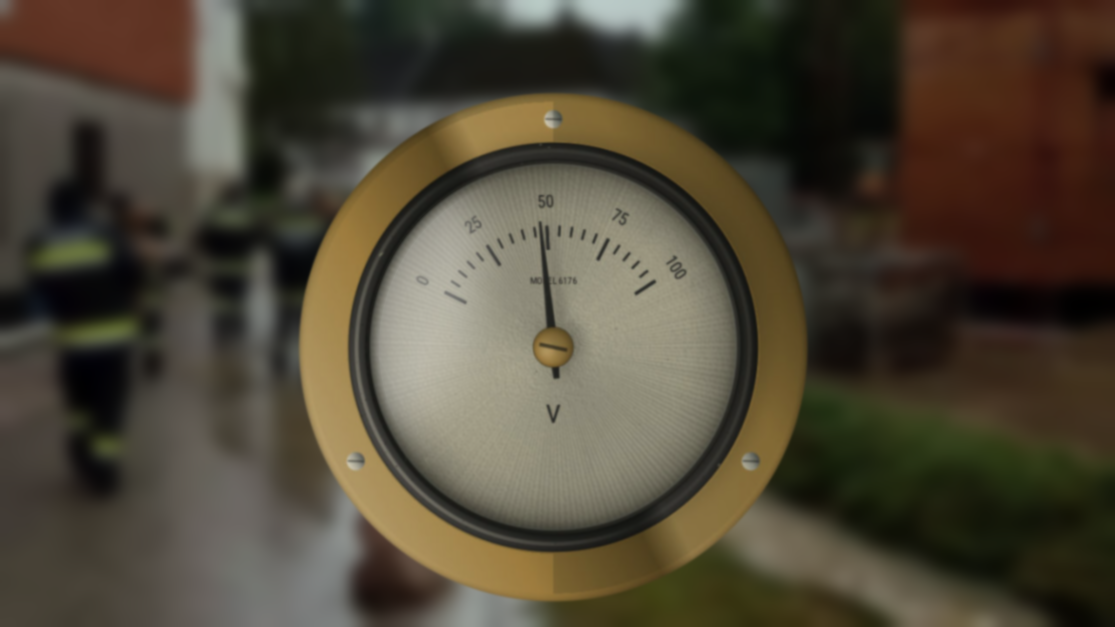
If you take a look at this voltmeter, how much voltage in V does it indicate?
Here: 47.5 V
